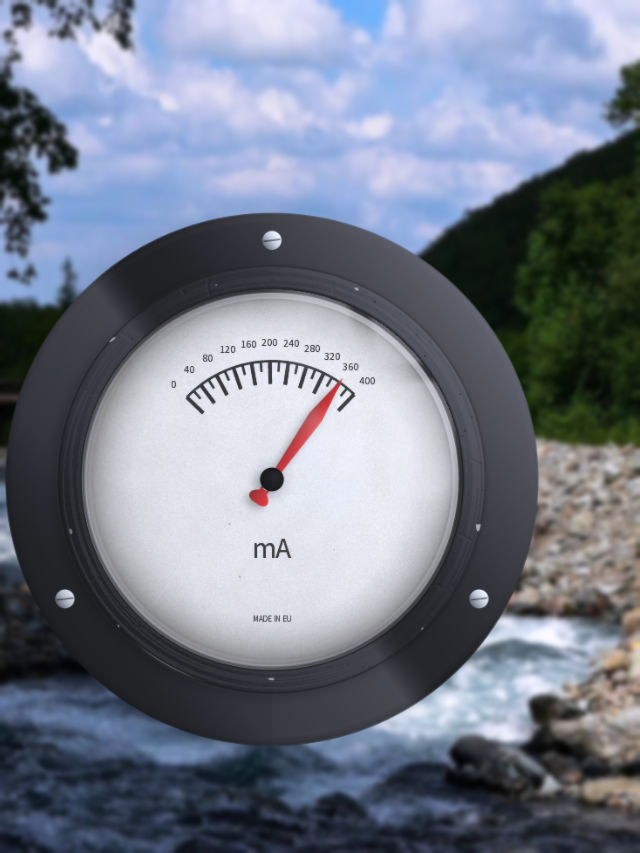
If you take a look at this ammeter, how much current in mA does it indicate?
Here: 360 mA
